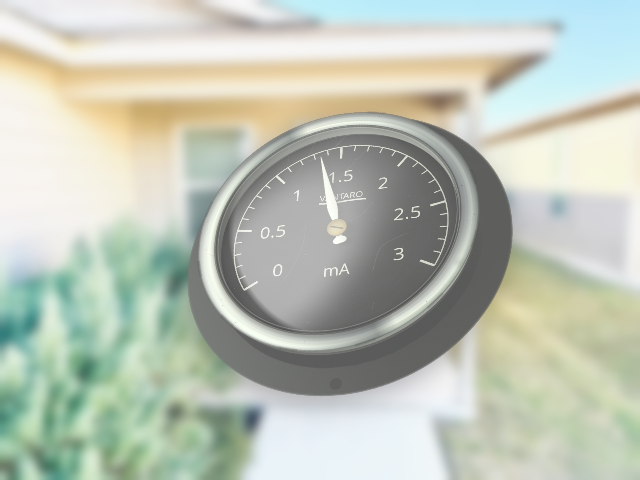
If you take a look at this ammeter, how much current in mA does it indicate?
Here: 1.35 mA
